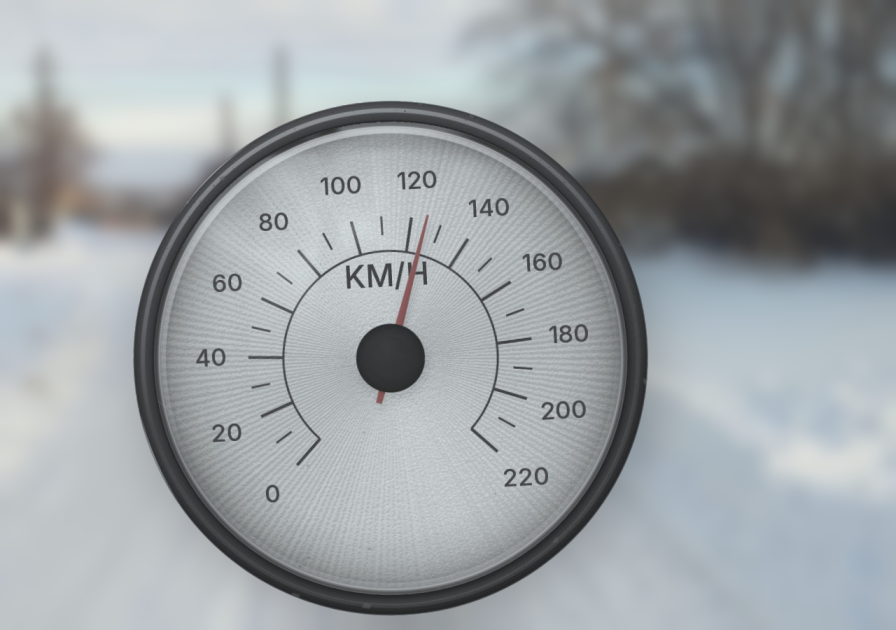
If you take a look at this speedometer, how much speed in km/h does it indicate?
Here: 125 km/h
